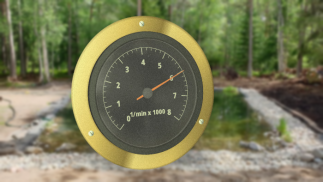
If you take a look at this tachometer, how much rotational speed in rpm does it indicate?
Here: 6000 rpm
